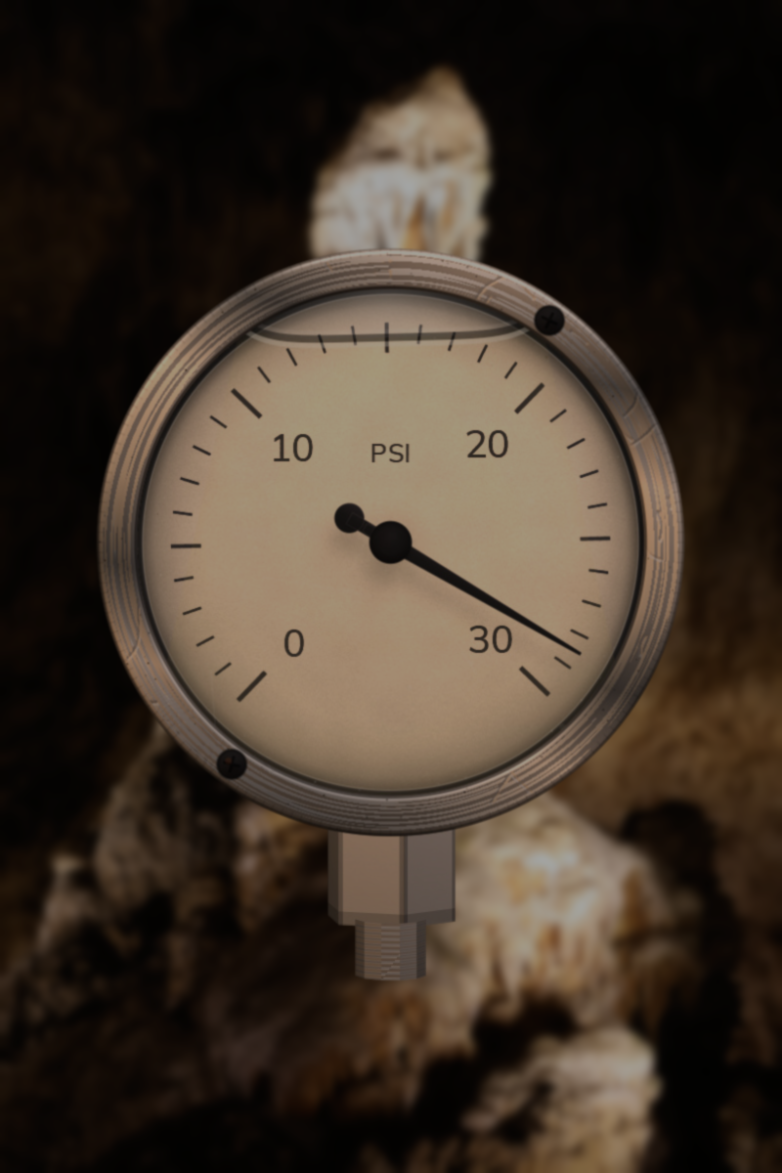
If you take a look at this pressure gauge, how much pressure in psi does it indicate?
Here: 28.5 psi
